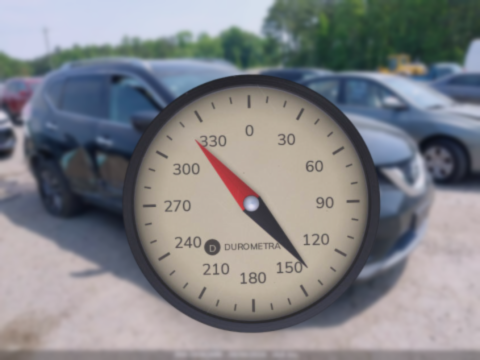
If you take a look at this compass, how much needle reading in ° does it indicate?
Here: 320 °
